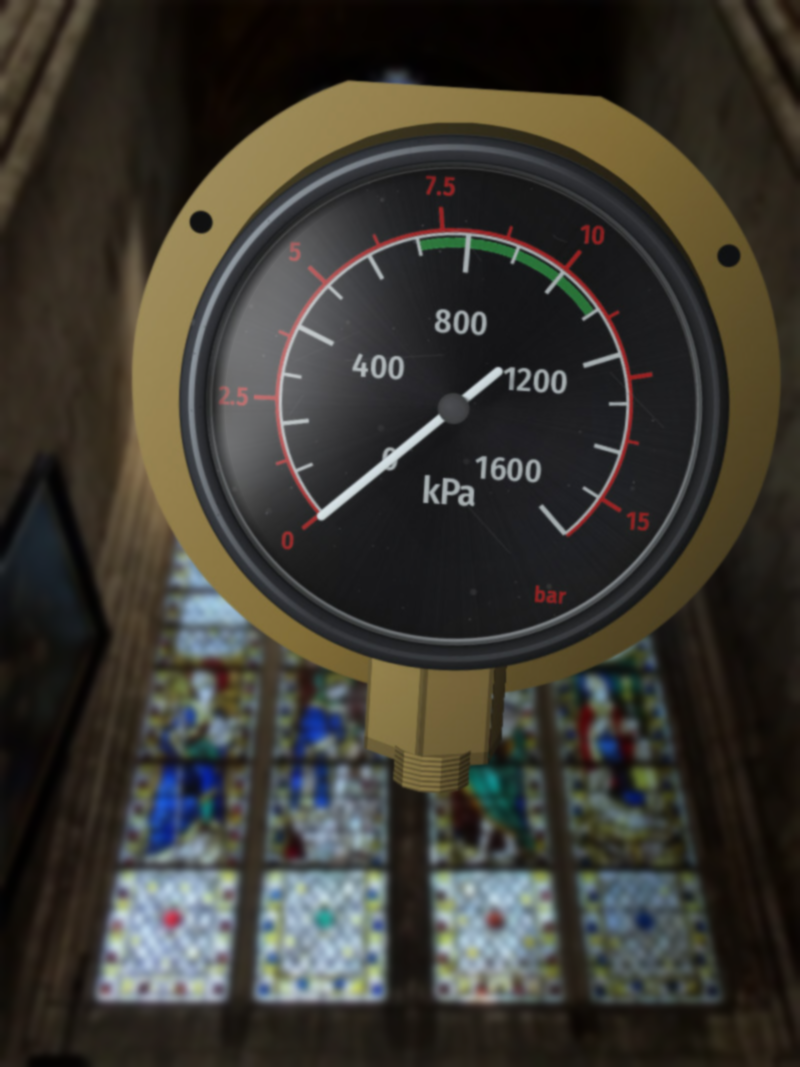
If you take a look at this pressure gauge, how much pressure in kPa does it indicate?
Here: 0 kPa
